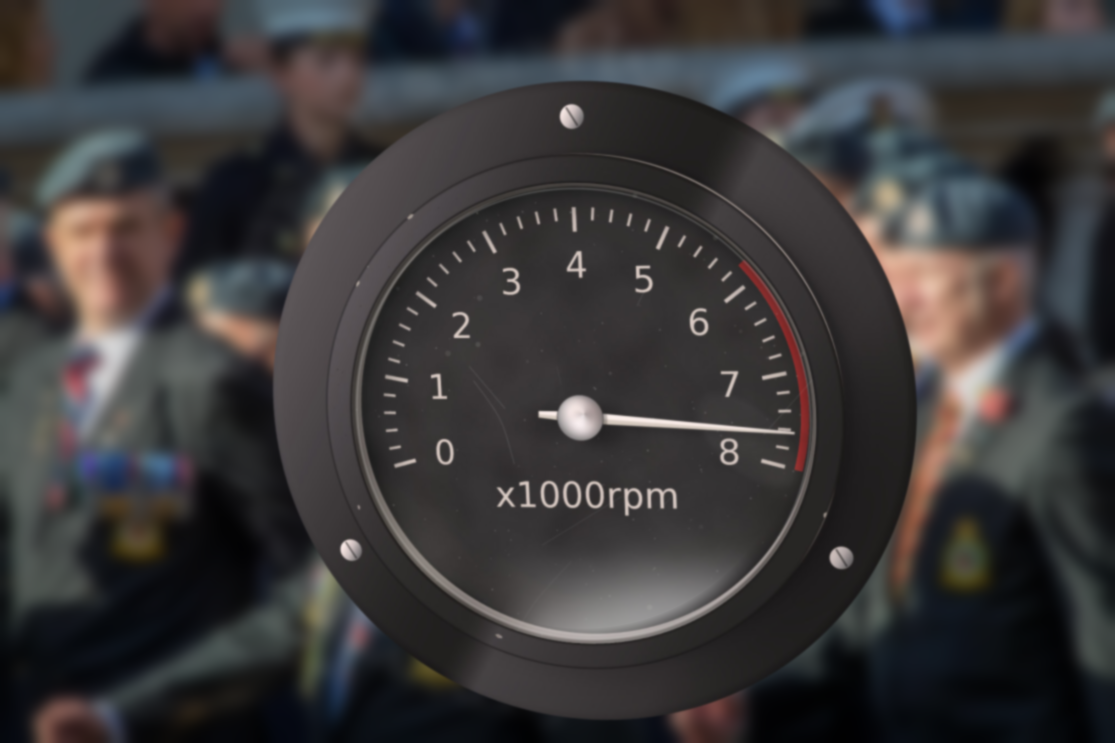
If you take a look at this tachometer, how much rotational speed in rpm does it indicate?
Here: 7600 rpm
